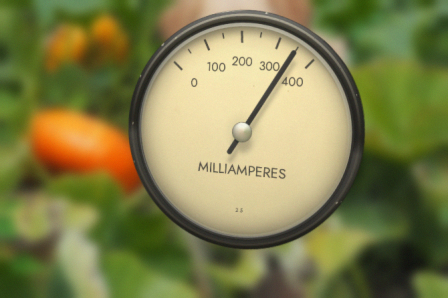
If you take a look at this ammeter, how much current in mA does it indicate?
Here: 350 mA
